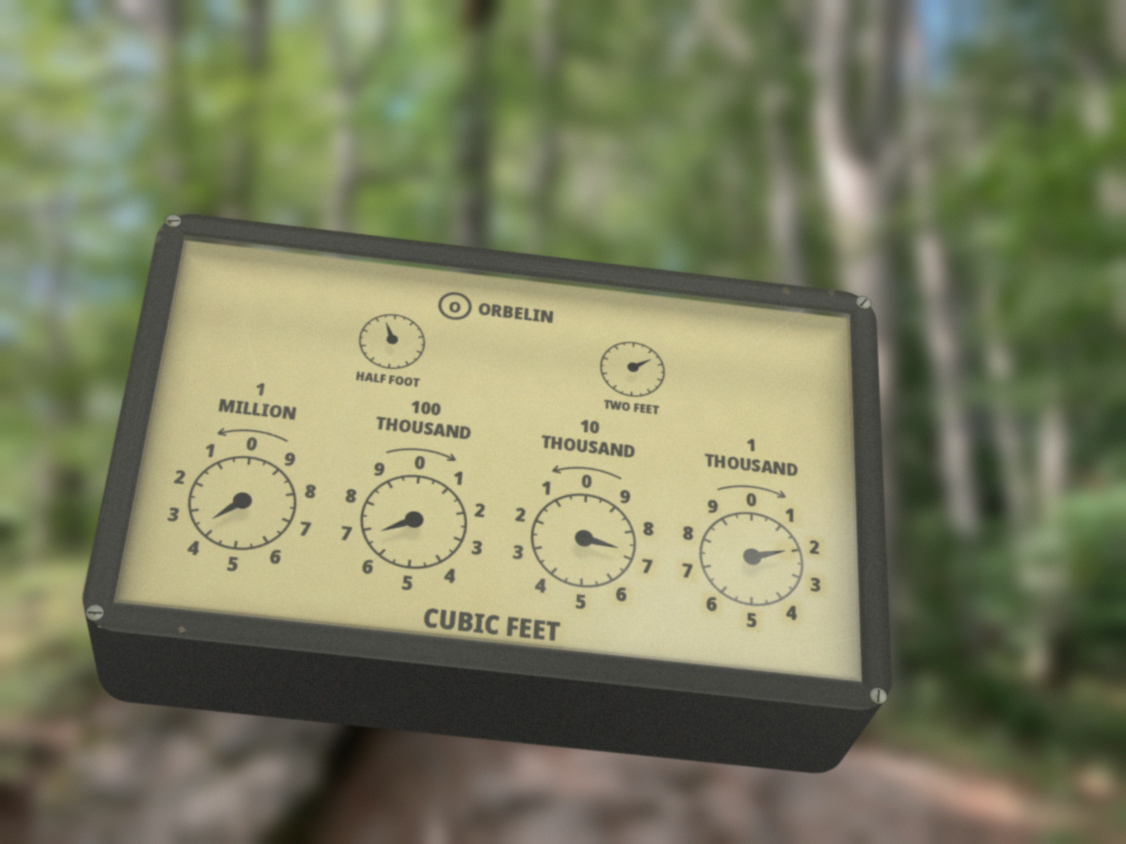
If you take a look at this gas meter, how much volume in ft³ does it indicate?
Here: 367200 ft³
